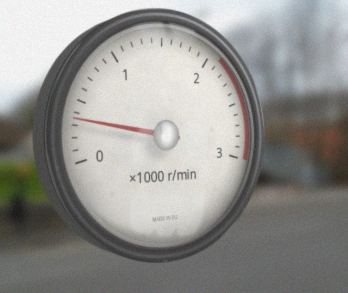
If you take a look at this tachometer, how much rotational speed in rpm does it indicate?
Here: 350 rpm
